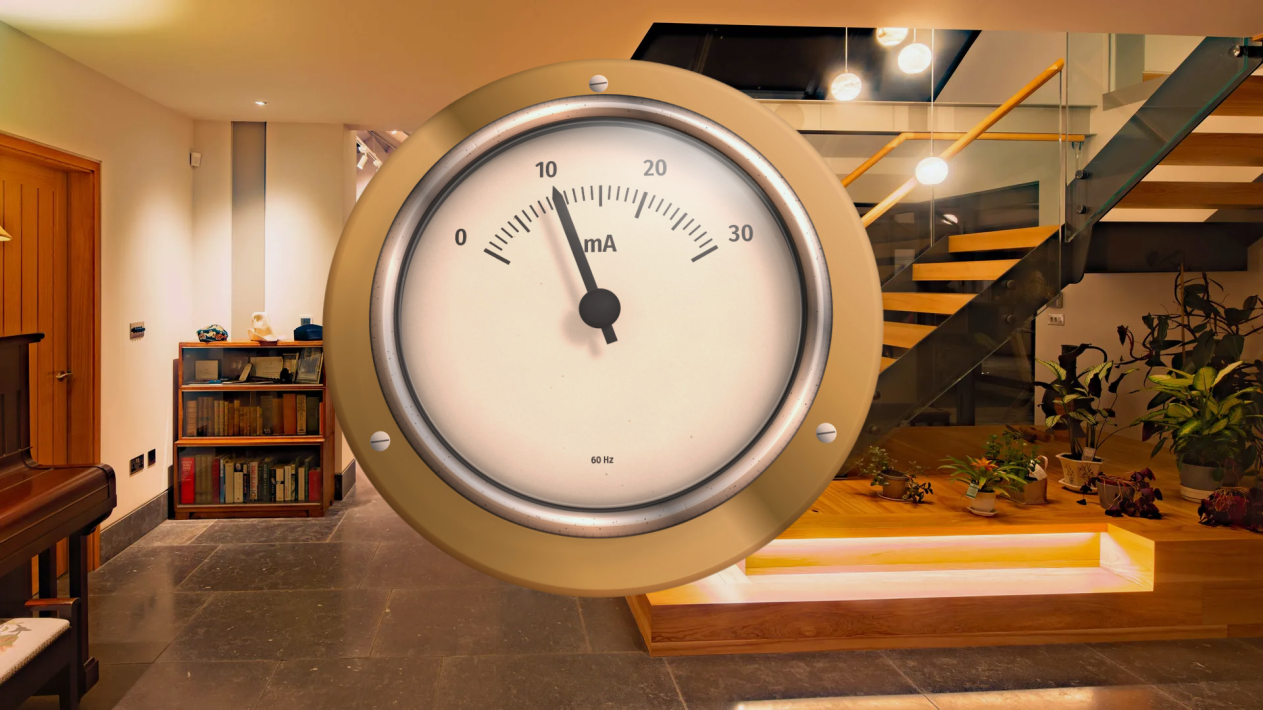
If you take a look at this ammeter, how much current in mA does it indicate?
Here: 10 mA
